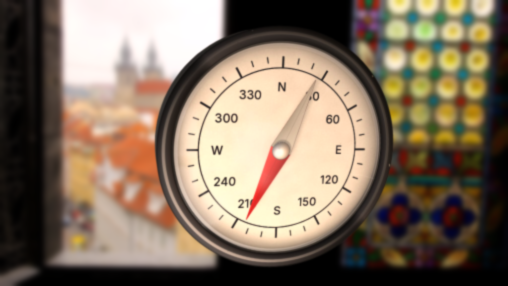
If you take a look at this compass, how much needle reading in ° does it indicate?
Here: 205 °
